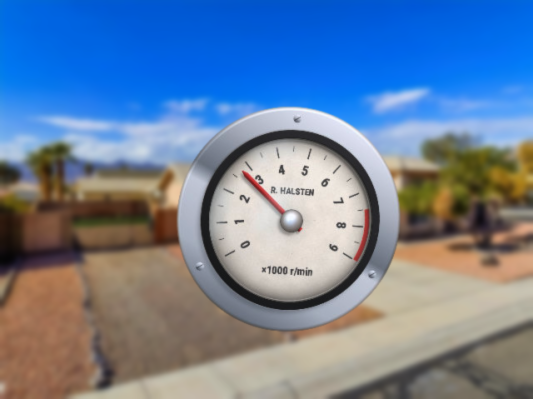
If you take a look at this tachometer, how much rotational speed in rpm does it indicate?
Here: 2750 rpm
